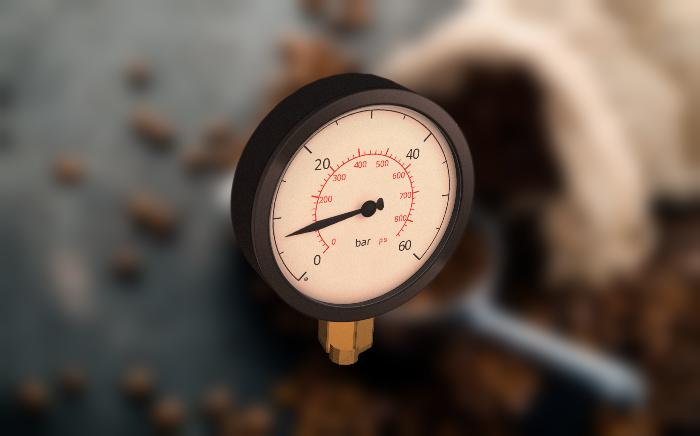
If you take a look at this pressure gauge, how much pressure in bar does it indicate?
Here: 7.5 bar
